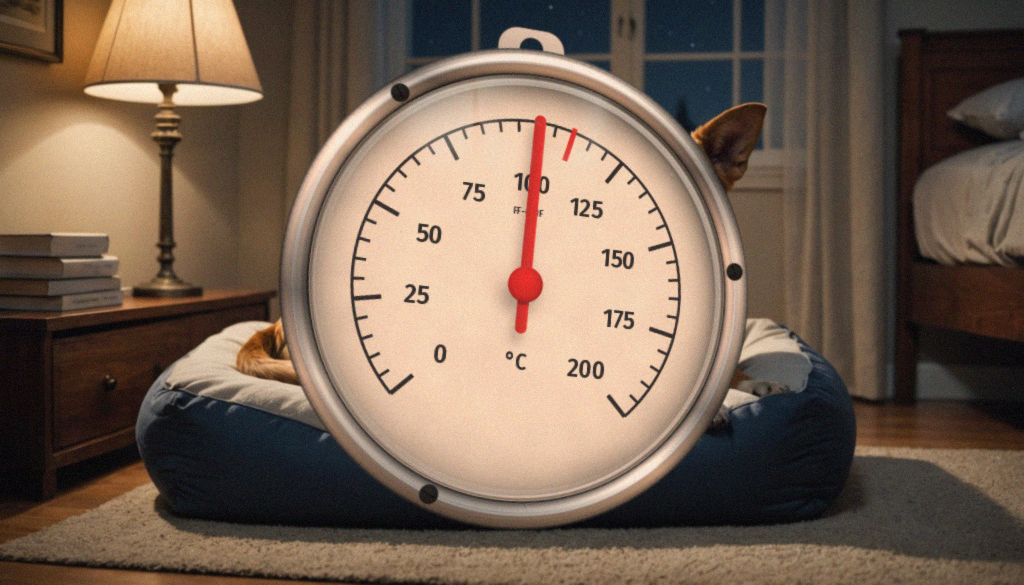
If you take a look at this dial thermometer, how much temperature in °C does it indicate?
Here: 100 °C
